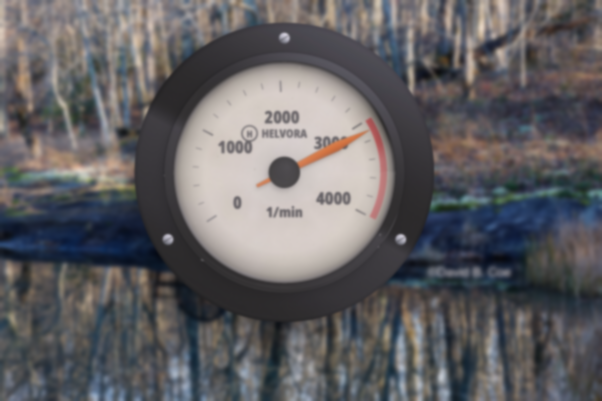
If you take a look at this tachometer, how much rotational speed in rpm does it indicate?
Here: 3100 rpm
